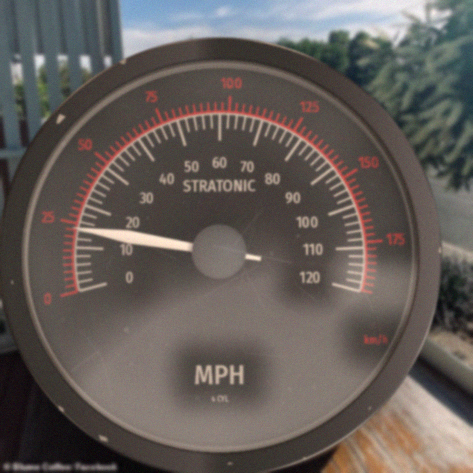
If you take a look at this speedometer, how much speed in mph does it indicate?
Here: 14 mph
